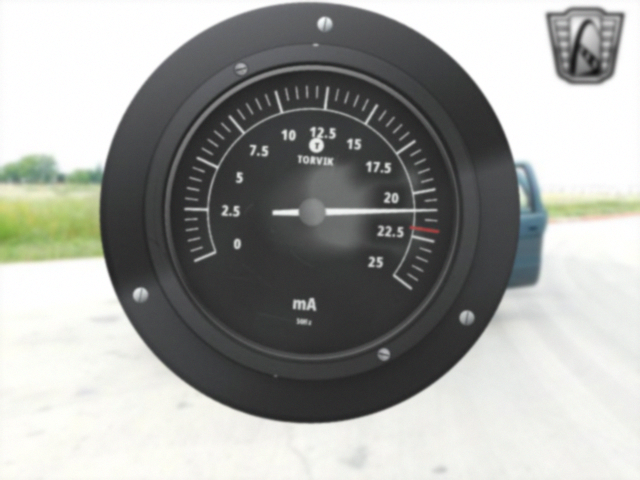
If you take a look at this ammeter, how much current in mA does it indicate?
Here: 21 mA
